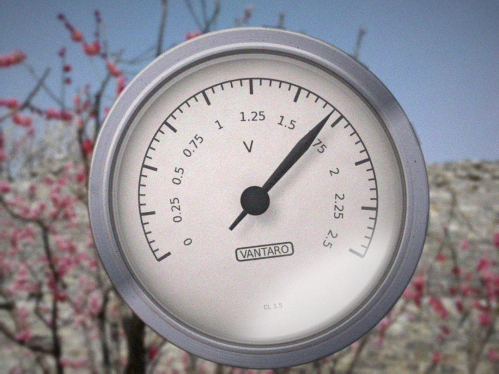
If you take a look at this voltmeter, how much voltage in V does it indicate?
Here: 1.7 V
